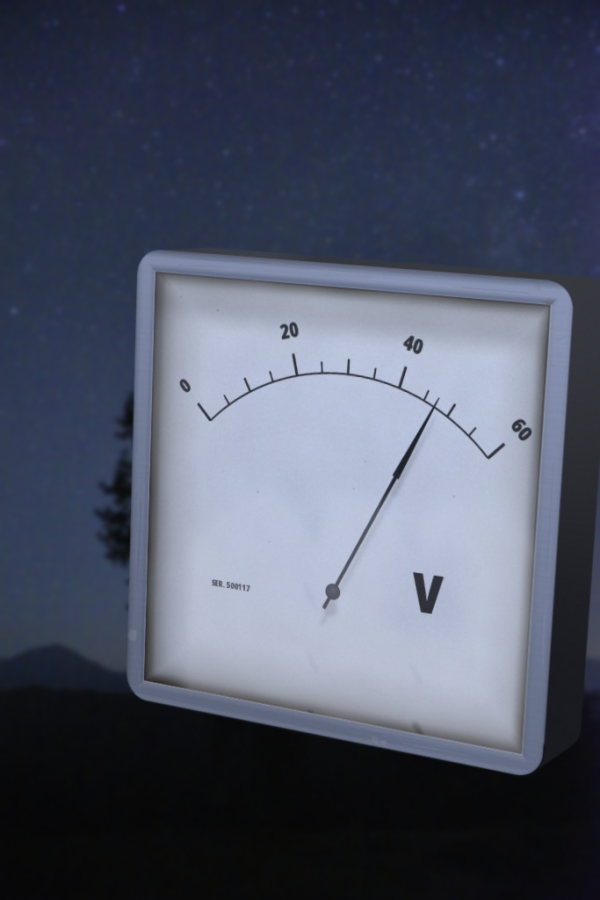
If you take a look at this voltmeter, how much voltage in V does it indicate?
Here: 47.5 V
